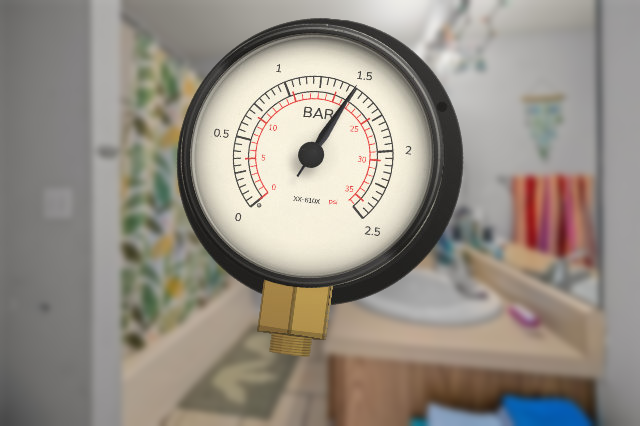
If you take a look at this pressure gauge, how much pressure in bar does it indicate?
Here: 1.5 bar
